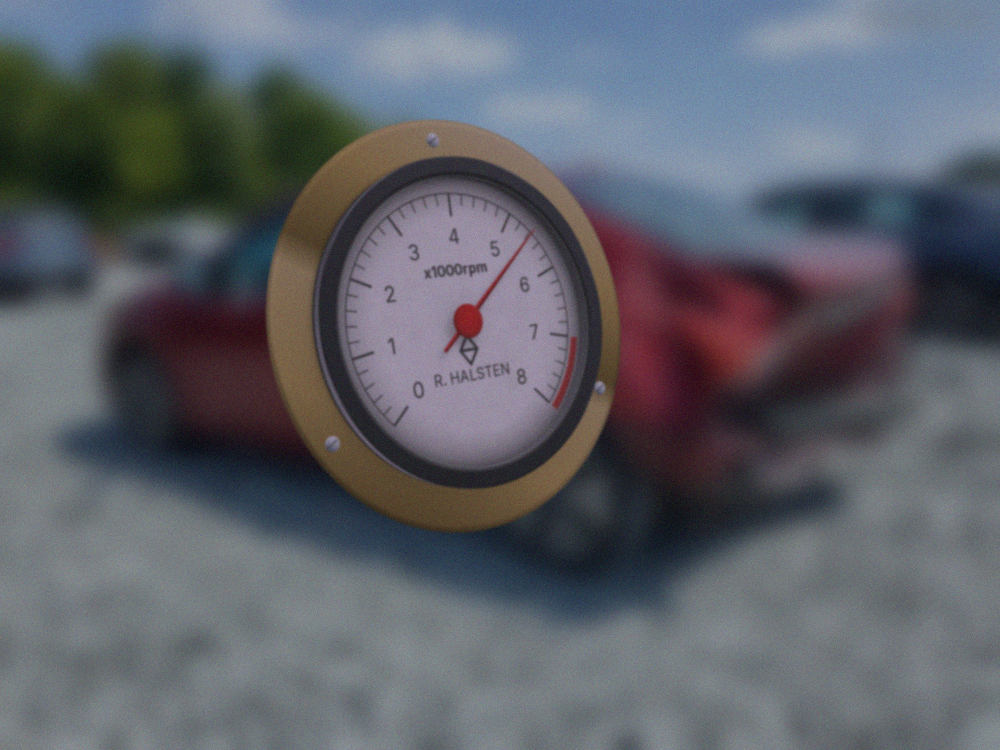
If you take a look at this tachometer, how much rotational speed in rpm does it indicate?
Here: 5400 rpm
